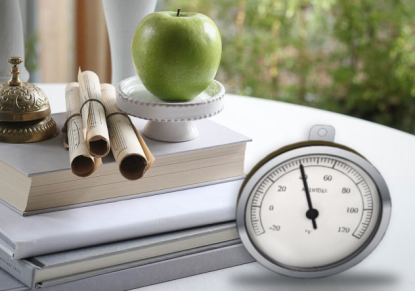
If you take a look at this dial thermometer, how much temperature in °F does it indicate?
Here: 40 °F
